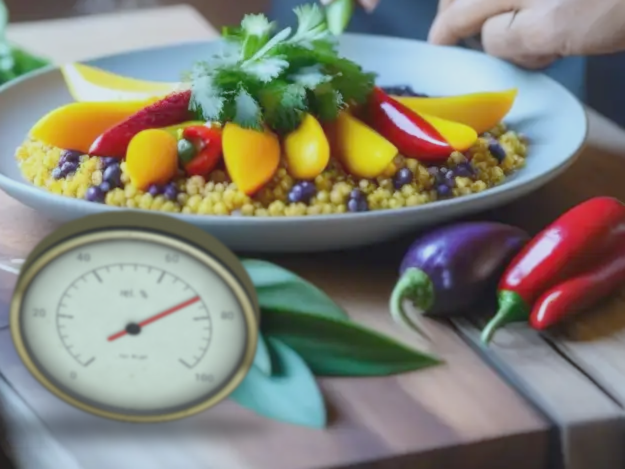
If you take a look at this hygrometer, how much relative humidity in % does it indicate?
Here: 72 %
